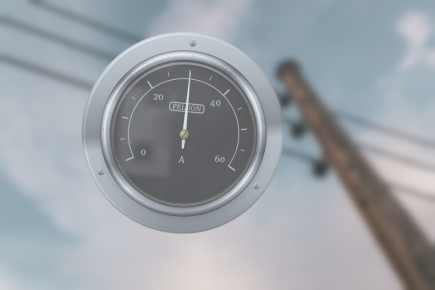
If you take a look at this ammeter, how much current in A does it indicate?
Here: 30 A
